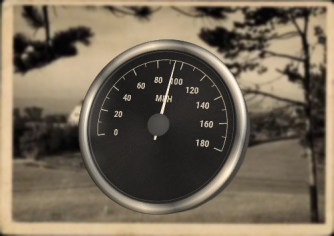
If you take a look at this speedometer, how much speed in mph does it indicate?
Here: 95 mph
